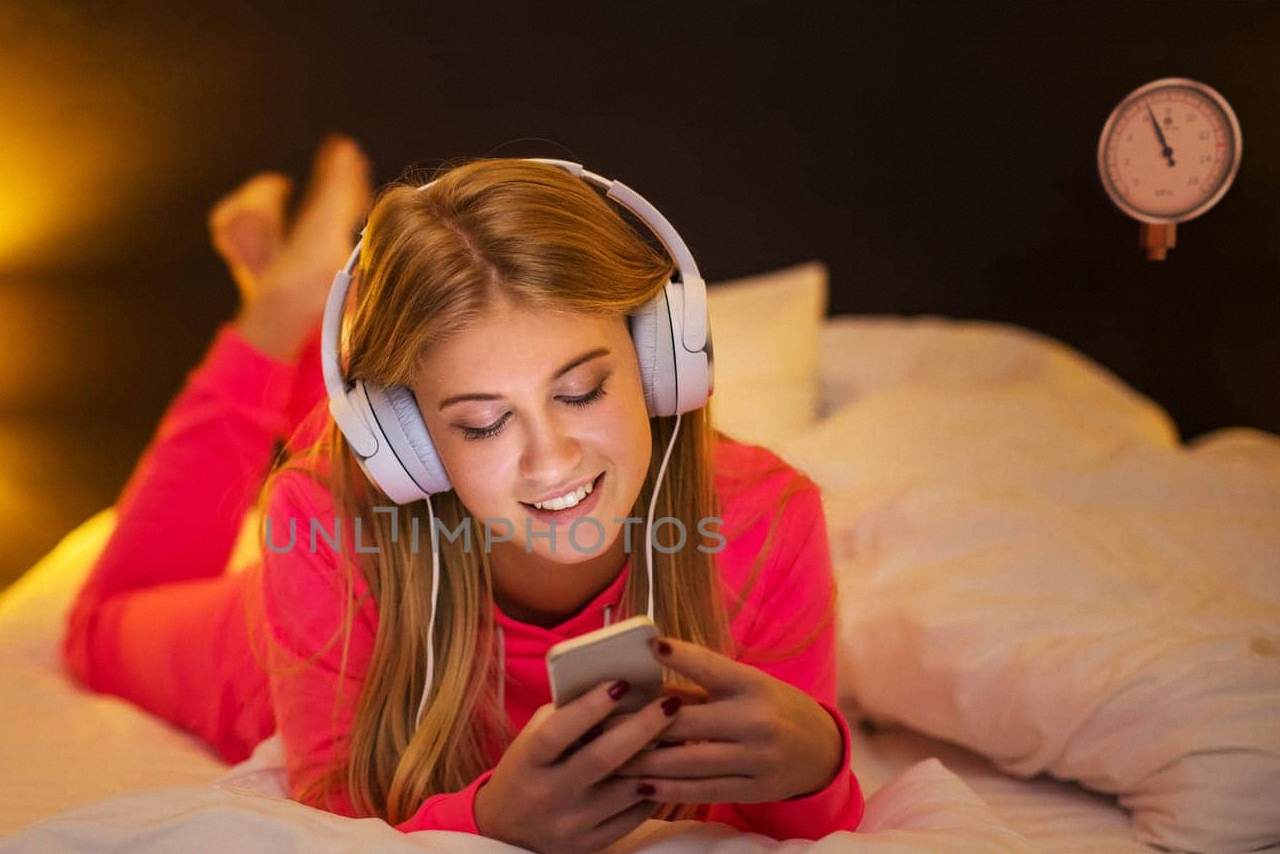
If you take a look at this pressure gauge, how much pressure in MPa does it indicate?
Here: 6.5 MPa
